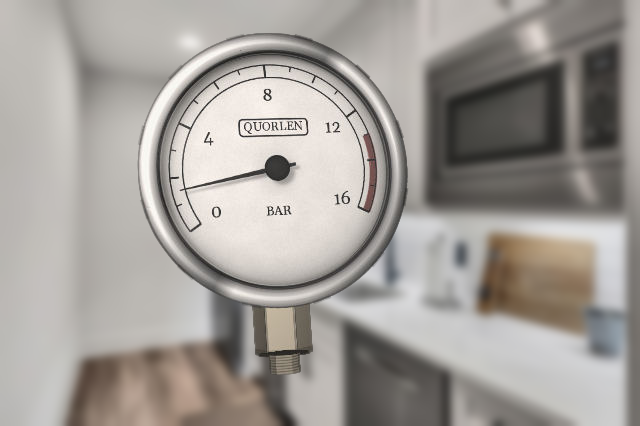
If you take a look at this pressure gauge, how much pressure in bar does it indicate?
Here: 1.5 bar
